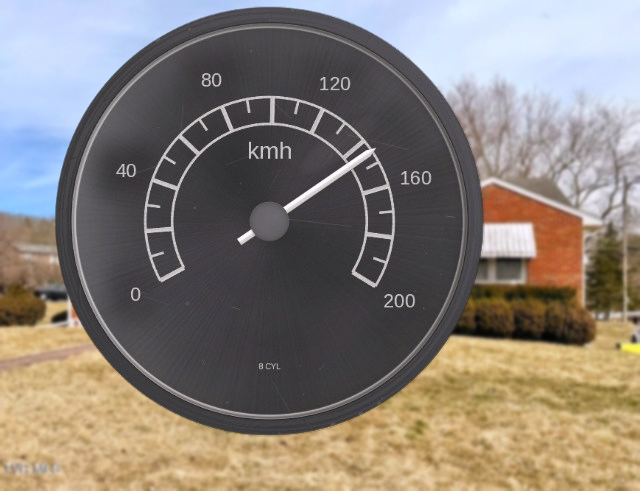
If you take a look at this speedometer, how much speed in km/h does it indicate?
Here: 145 km/h
